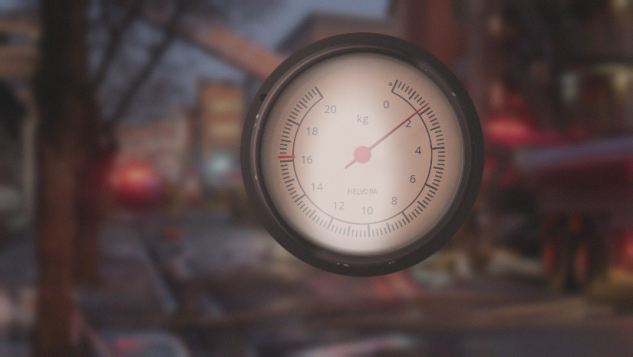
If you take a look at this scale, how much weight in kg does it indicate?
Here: 1.8 kg
